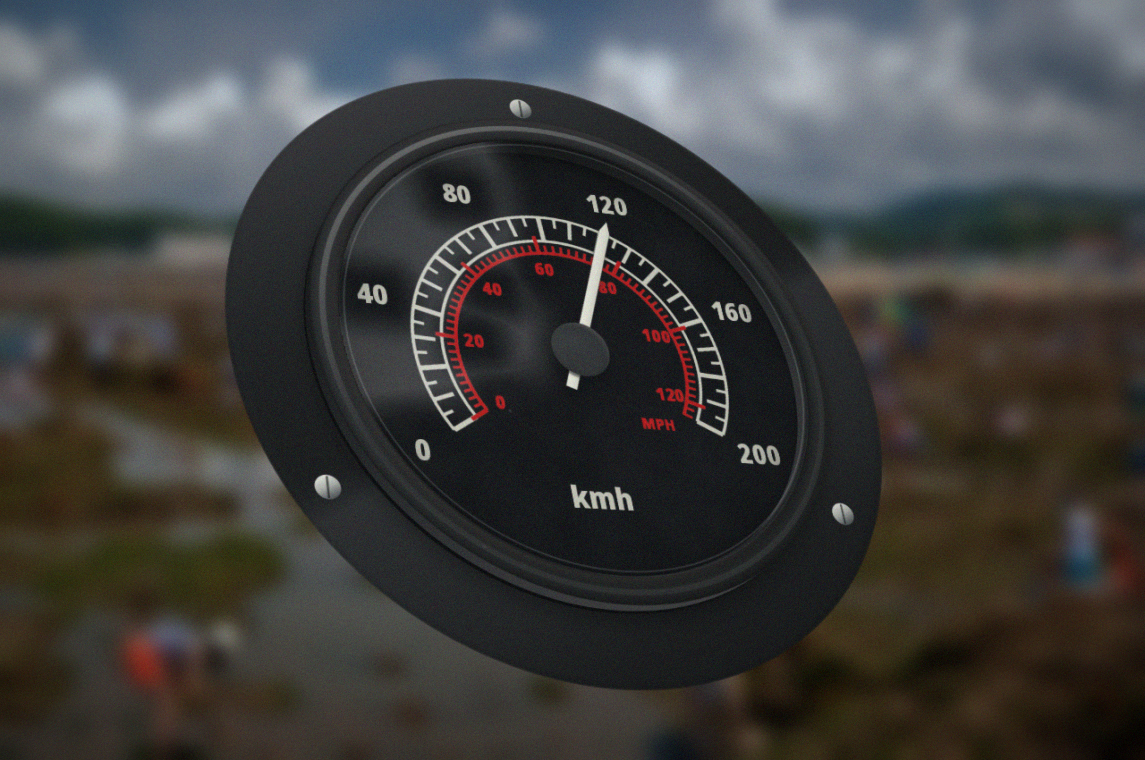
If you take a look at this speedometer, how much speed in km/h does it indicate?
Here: 120 km/h
